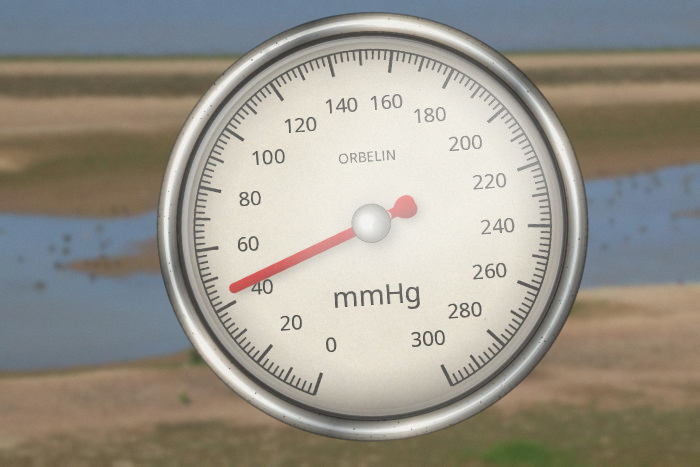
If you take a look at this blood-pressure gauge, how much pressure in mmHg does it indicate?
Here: 44 mmHg
